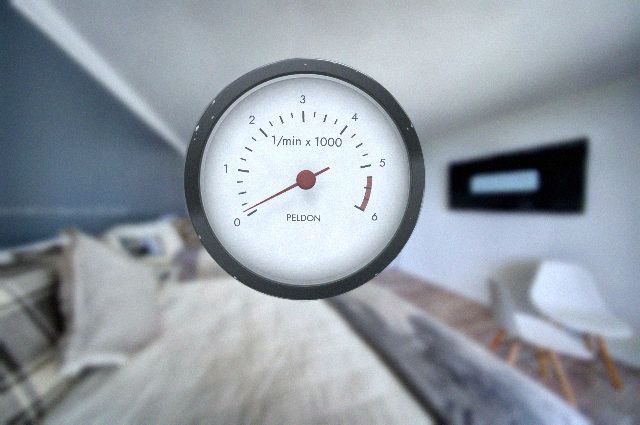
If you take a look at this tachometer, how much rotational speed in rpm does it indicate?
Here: 125 rpm
